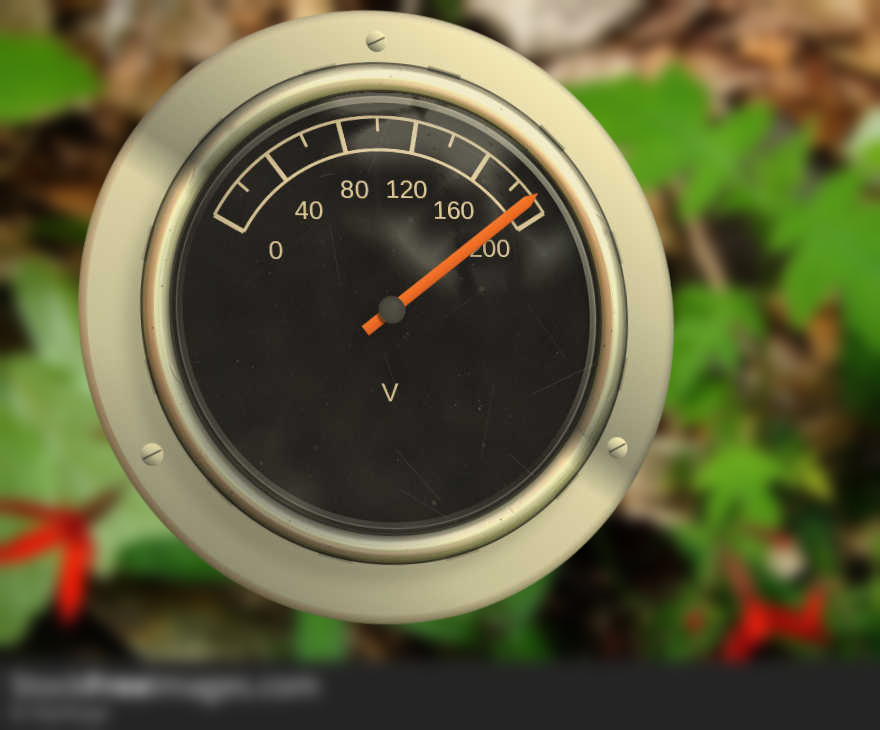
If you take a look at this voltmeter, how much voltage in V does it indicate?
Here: 190 V
